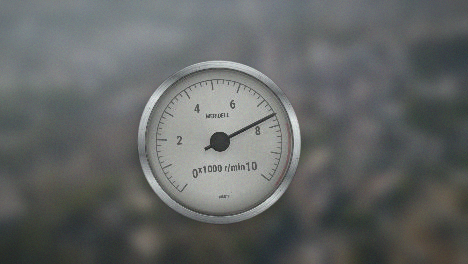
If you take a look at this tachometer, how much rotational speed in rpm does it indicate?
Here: 7600 rpm
